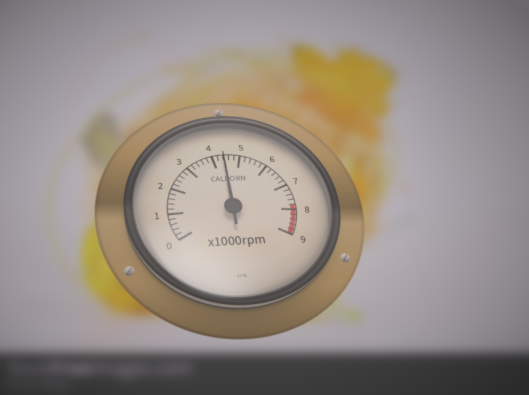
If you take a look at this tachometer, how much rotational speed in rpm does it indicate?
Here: 4400 rpm
